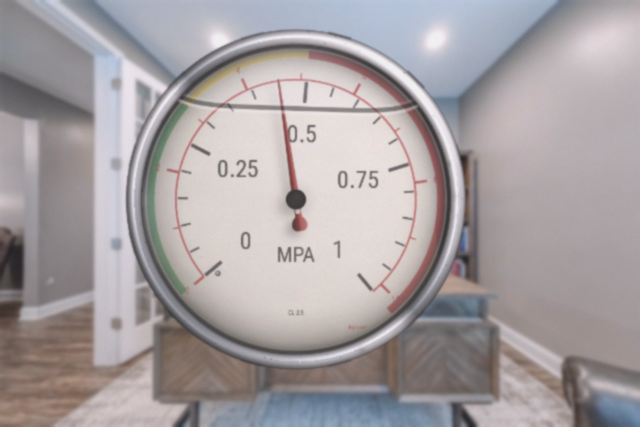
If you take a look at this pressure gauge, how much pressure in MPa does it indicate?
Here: 0.45 MPa
